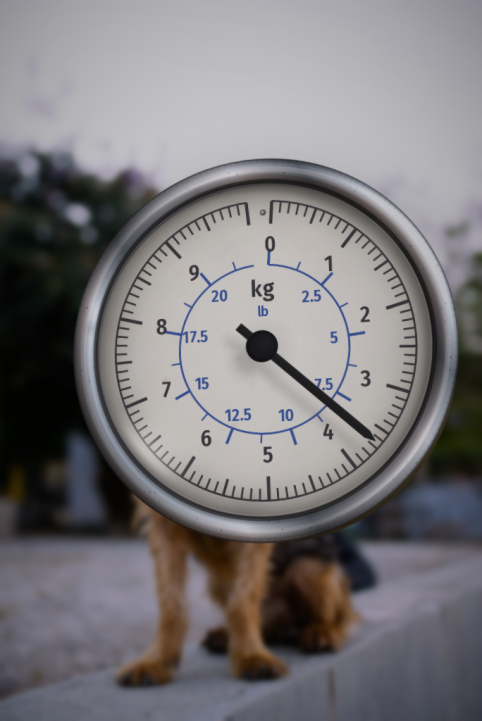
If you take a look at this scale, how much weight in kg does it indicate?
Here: 3.65 kg
